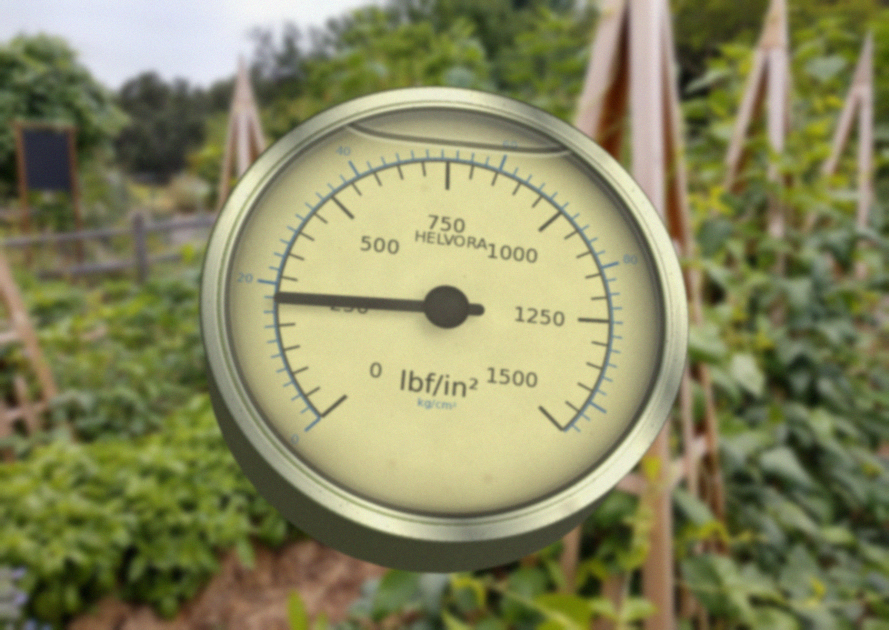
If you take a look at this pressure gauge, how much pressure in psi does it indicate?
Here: 250 psi
